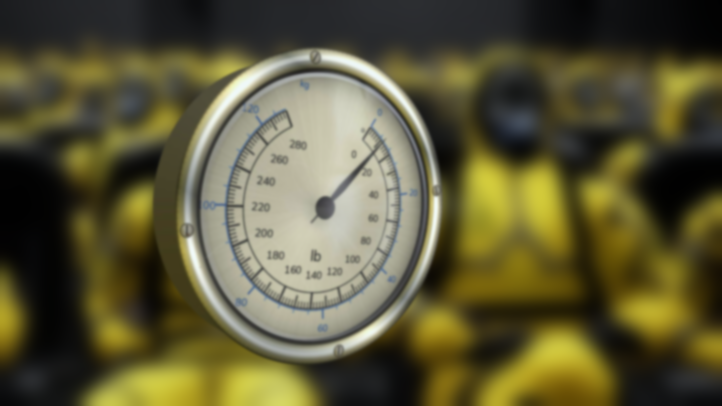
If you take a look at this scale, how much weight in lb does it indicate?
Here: 10 lb
